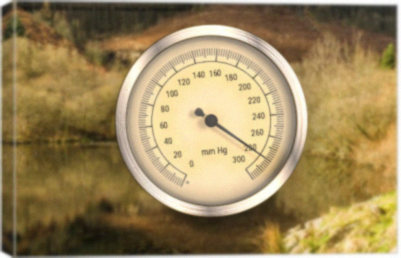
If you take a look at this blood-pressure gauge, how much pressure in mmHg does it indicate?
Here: 280 mmHg
